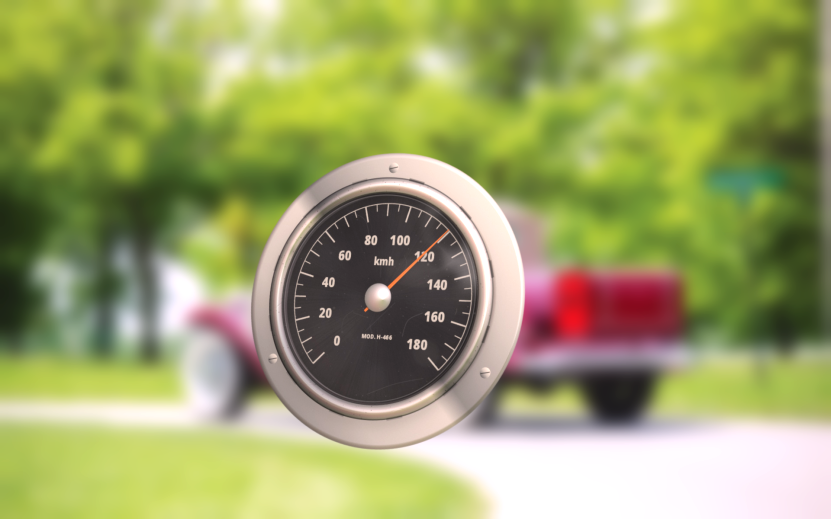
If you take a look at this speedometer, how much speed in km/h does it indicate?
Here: 120 km/h
